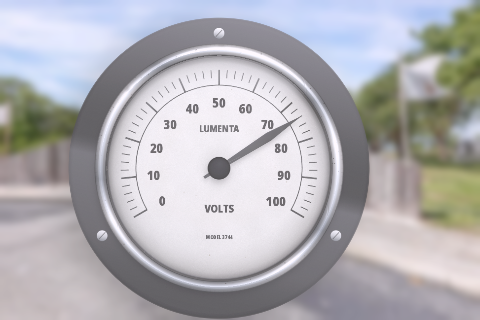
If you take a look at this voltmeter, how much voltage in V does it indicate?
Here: 74 V
